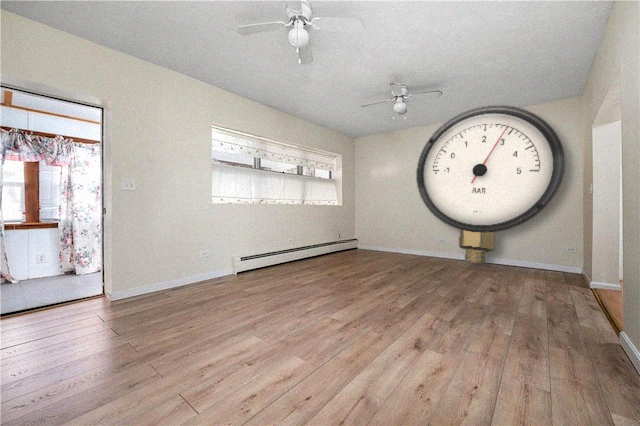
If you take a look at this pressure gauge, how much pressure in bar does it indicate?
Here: 2.8 bar
